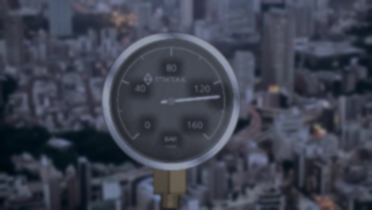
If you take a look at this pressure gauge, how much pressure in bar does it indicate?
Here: 130 bar
